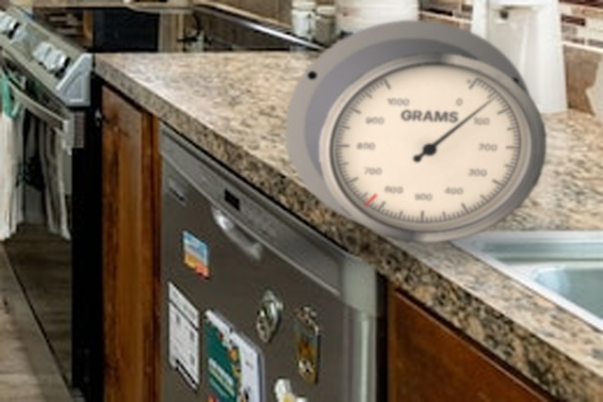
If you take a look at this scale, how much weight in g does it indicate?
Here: 50 g
